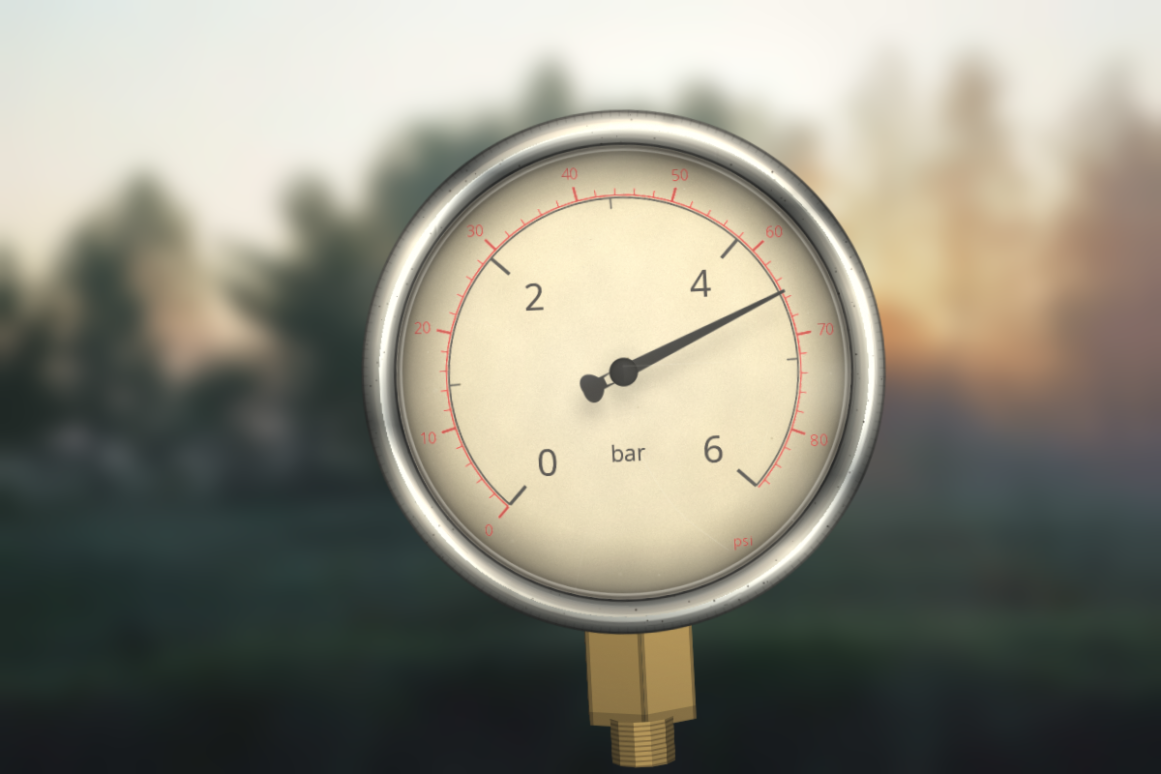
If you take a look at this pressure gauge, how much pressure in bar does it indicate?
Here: 4.5 bar
